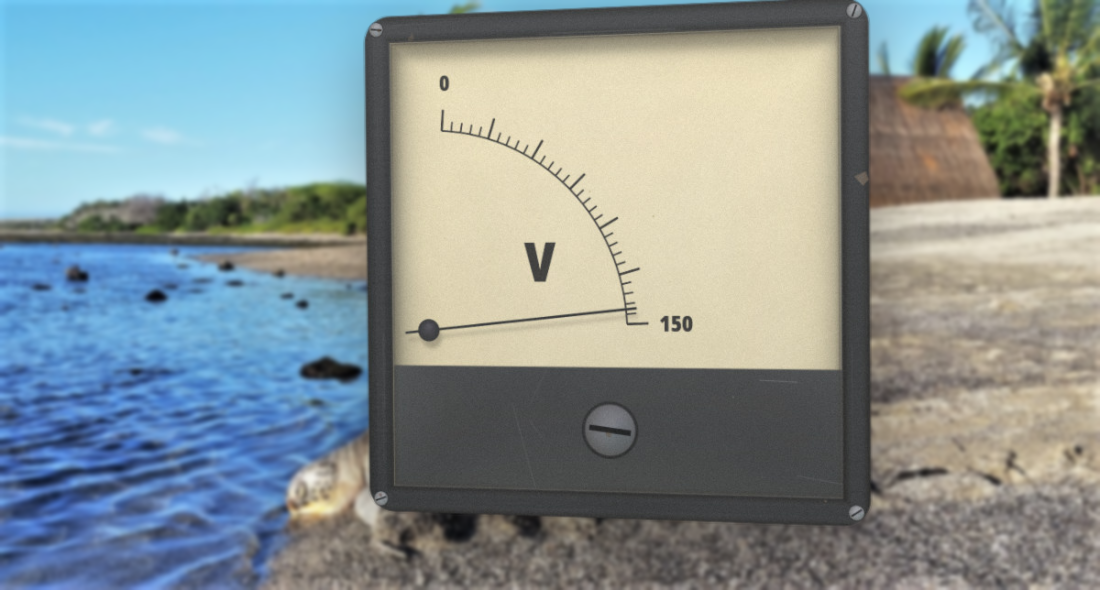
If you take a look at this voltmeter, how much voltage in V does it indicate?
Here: 142.5 V
